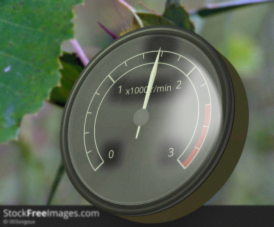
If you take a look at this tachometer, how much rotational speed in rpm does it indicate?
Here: 1600 rpm
